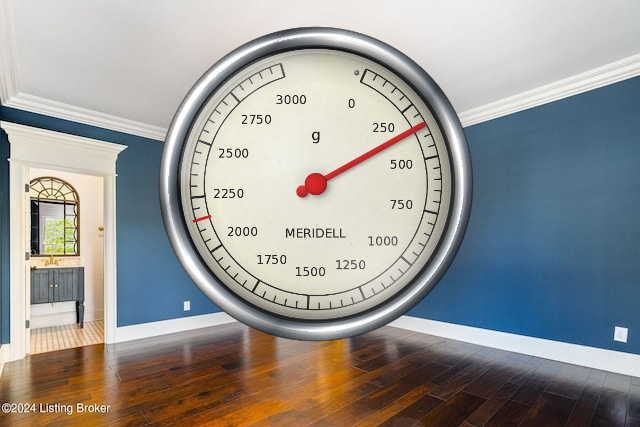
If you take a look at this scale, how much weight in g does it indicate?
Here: 350 g
